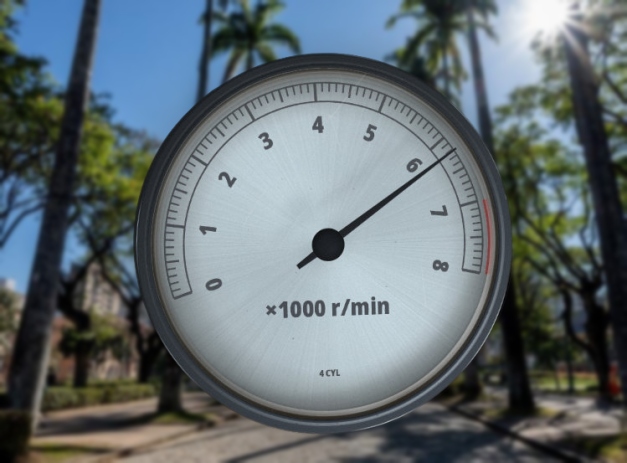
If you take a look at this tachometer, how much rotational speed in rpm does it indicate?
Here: 6200 rpm
